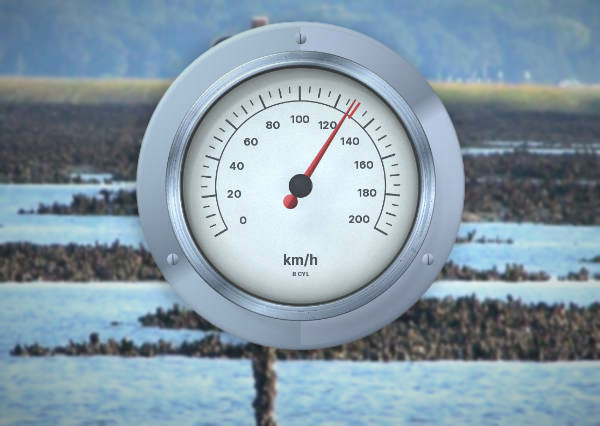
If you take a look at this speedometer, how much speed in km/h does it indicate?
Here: 127.5 km/h
